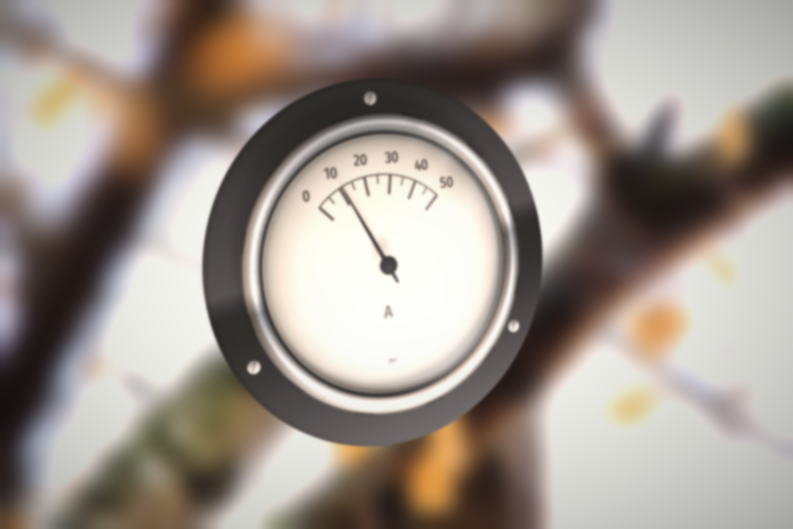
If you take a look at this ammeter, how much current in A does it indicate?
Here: 10 A
